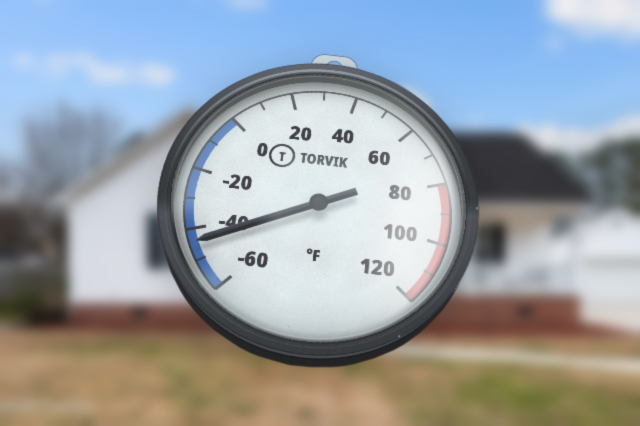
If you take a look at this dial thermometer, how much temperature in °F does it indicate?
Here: -45 °F
